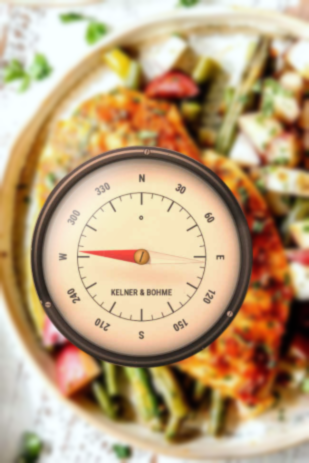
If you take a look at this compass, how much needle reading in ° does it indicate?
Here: 275 °
